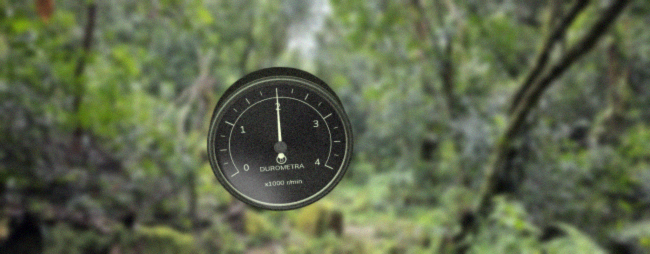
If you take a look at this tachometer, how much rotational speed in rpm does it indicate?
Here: 2000 rpm
